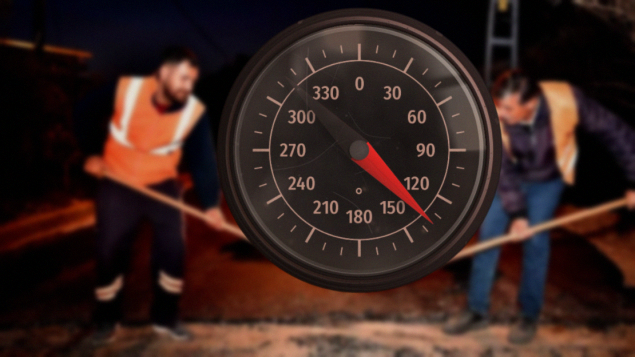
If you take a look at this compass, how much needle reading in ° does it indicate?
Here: 135 °
